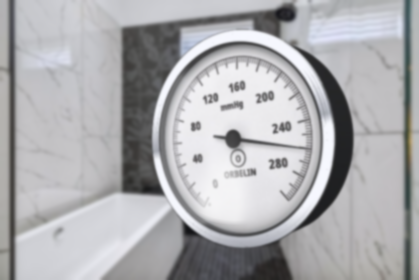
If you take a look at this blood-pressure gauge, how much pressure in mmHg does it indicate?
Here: 260 mmHg
